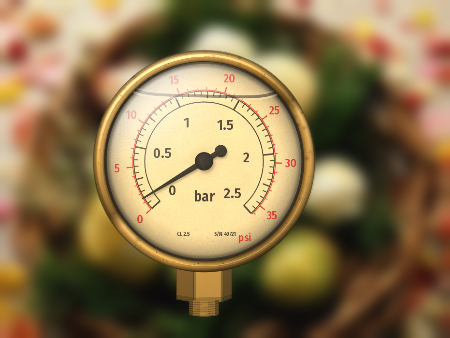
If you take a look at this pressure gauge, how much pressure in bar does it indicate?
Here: 0.1 bar
